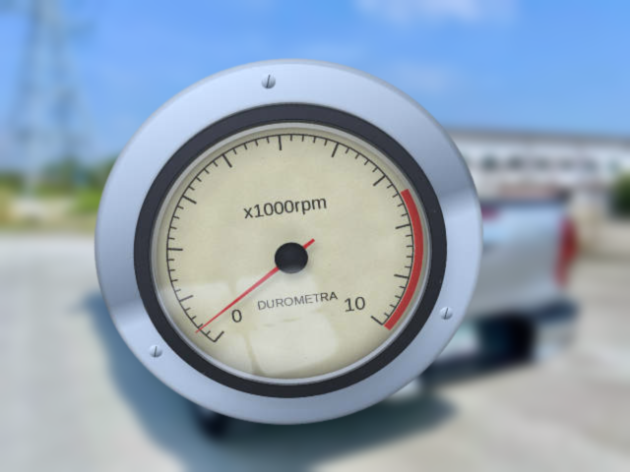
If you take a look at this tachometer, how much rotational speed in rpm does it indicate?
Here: 400 rpm
